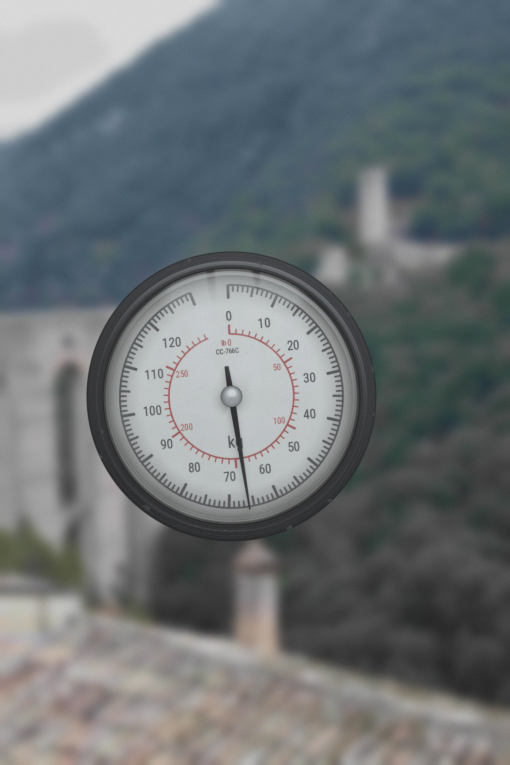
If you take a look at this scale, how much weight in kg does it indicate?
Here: 66 kg
